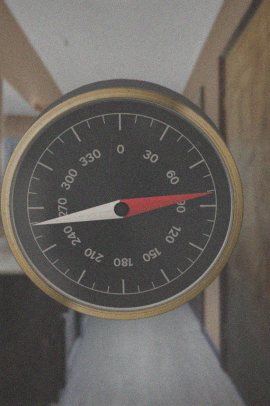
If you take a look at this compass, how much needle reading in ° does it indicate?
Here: 80 °
